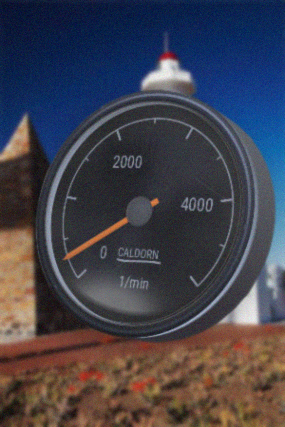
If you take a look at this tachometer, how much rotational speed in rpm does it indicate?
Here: 250 rpm
